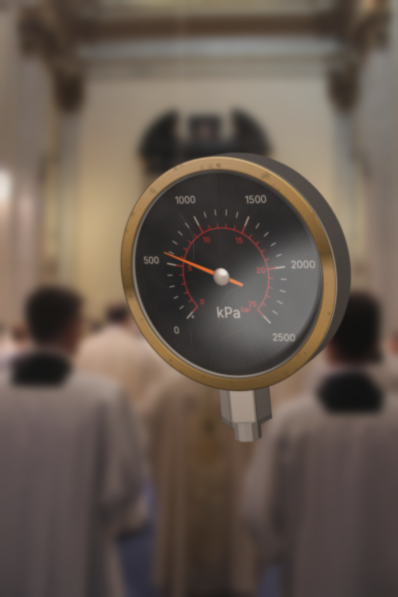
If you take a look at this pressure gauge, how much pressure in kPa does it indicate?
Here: 600 kPa
